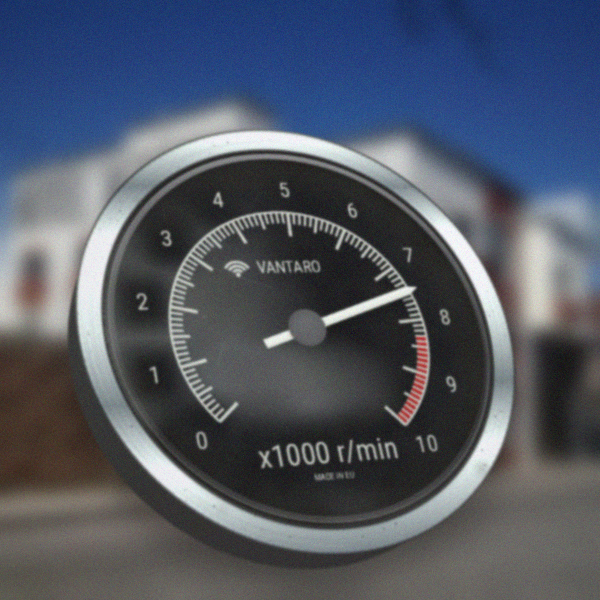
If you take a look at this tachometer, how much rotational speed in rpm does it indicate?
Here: 7500 rpm
